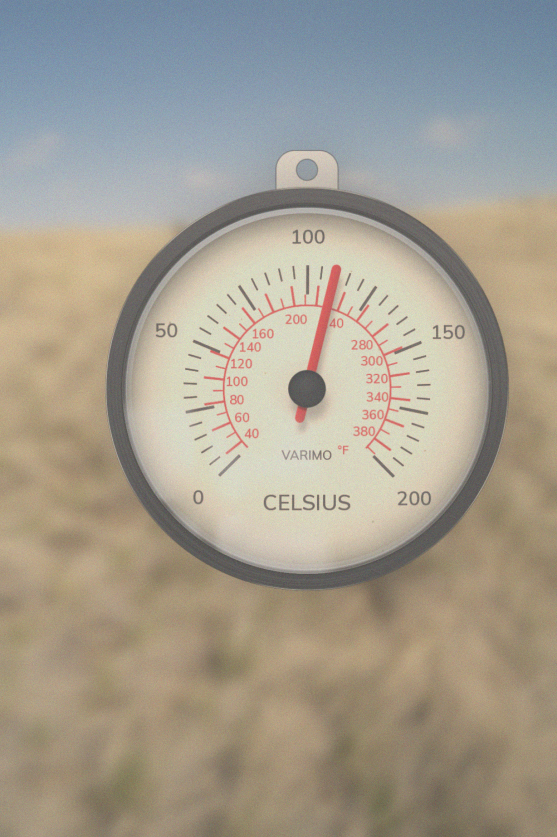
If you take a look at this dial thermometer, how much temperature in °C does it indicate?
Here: 110 °C
